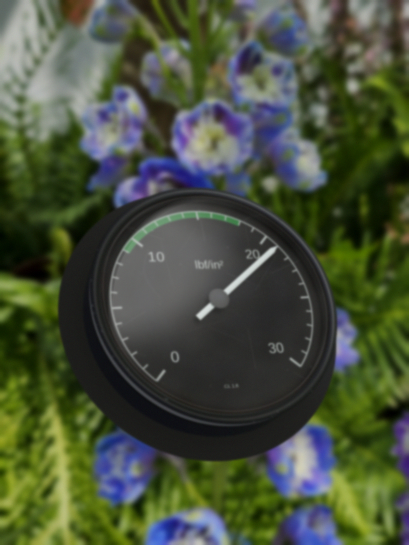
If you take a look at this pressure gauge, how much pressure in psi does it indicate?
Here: 21 psi
